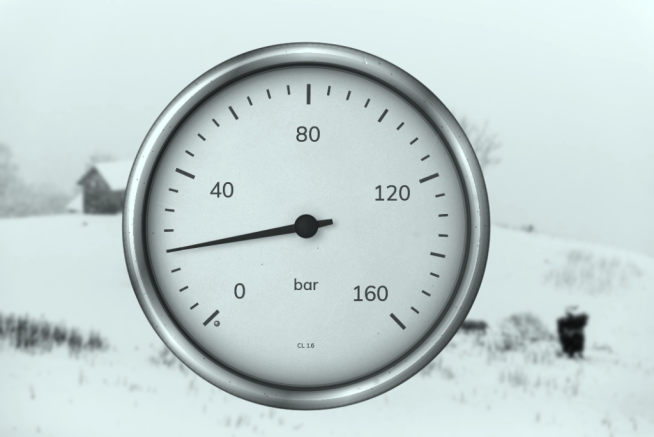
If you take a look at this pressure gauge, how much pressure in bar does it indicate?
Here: 20 bar
